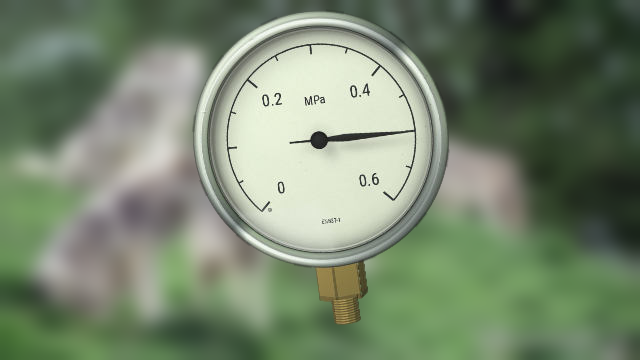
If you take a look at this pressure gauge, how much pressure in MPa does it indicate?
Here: 0.5 MPa
